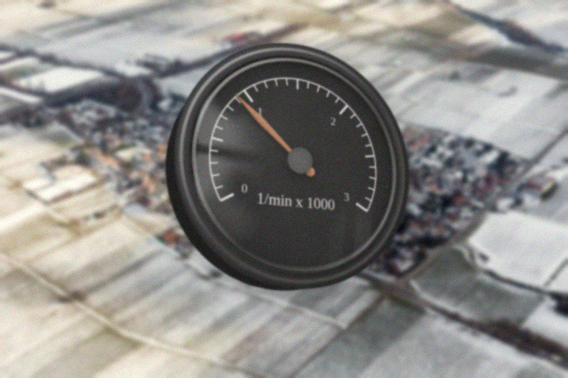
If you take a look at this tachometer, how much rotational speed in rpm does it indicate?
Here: 900 rpm
